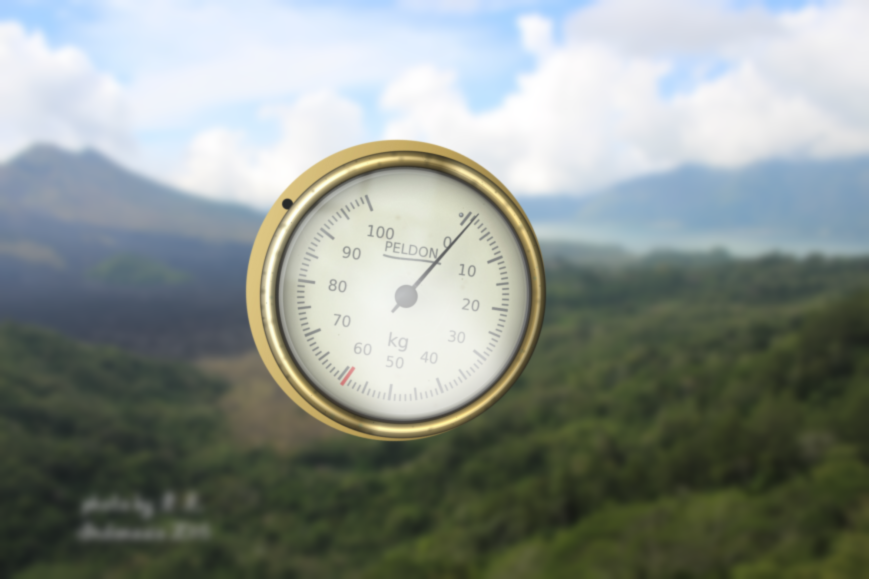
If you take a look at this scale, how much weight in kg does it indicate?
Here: 1 kg
